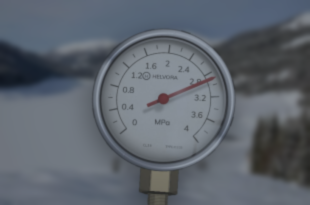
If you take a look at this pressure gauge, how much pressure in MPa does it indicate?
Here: 2.9 MPa
